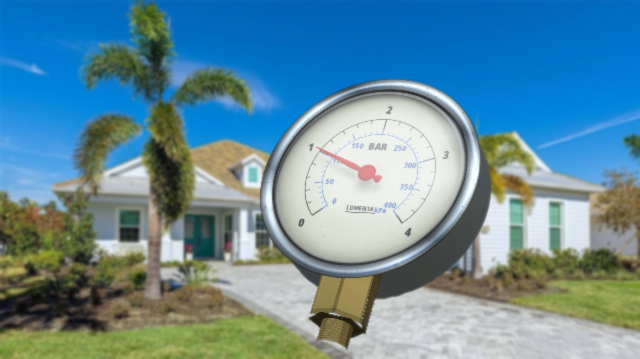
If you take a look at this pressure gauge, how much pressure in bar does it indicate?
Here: 1 bar
